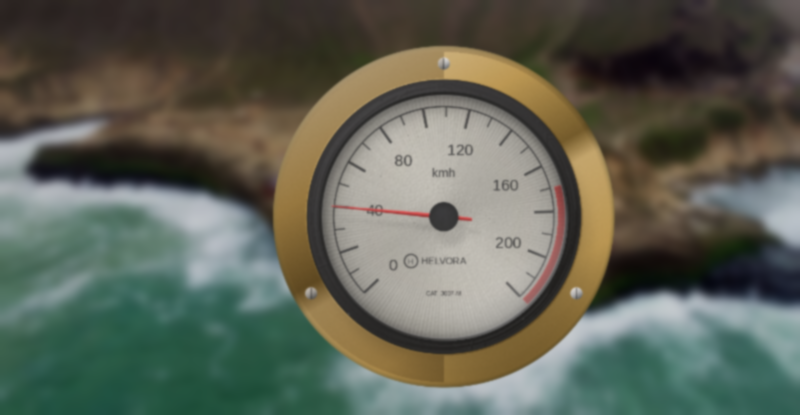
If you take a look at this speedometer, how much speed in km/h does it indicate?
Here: 40 km/h
